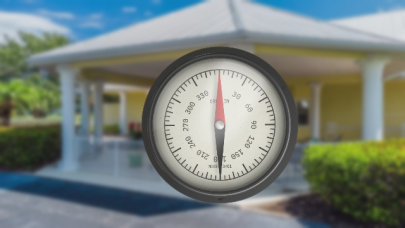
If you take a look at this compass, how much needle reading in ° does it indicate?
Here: 0 °
